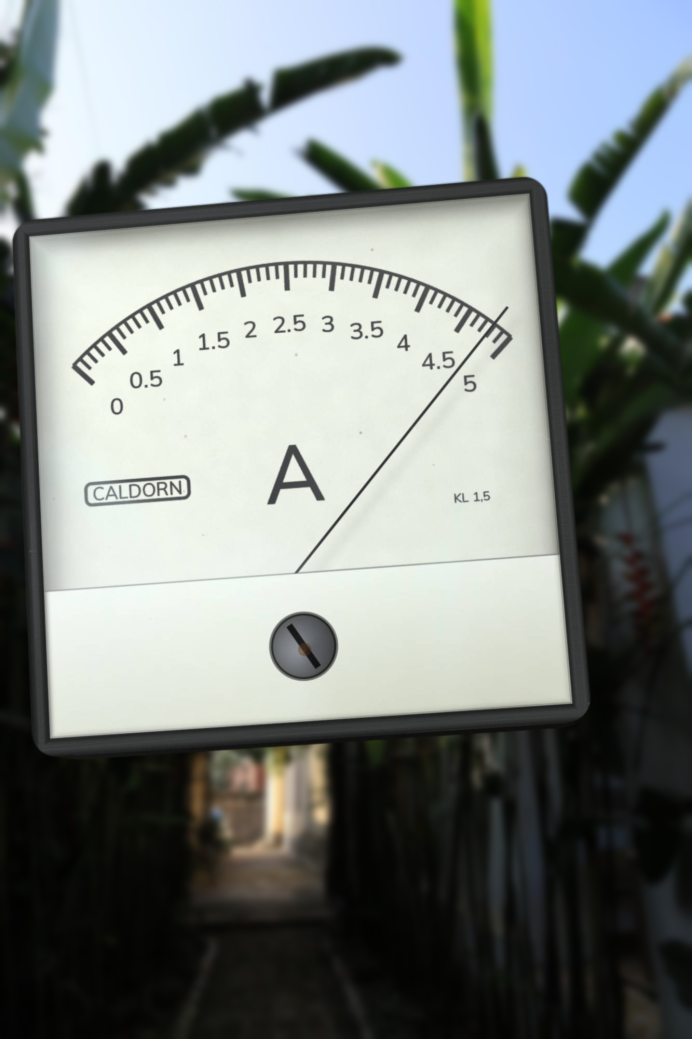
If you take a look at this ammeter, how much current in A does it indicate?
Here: 4.8 A
